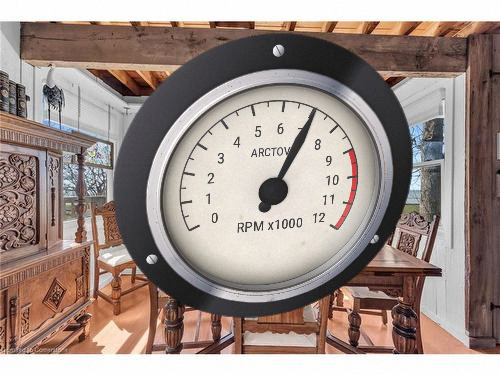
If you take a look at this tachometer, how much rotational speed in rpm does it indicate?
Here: 7000 rpm
